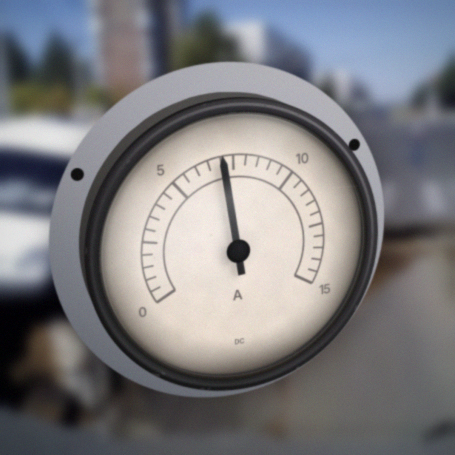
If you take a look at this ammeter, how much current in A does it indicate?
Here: 7 A
